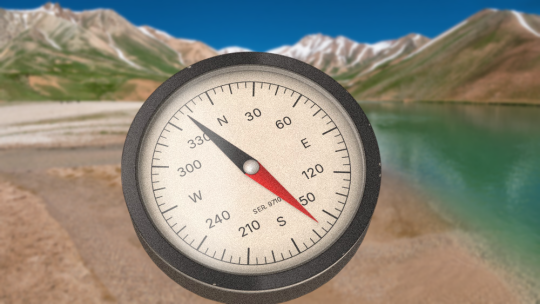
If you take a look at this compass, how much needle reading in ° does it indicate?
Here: 160 °
